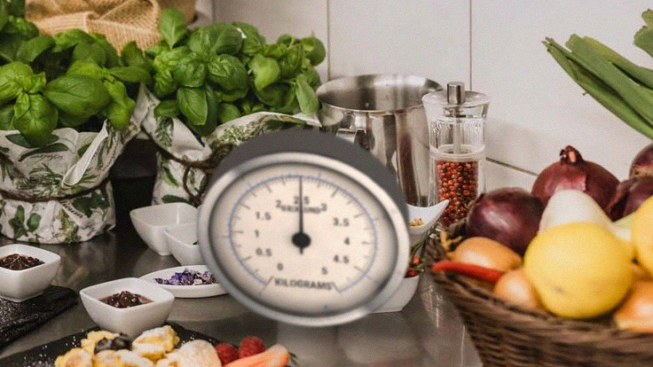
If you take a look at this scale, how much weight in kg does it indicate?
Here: 2.5 kg
